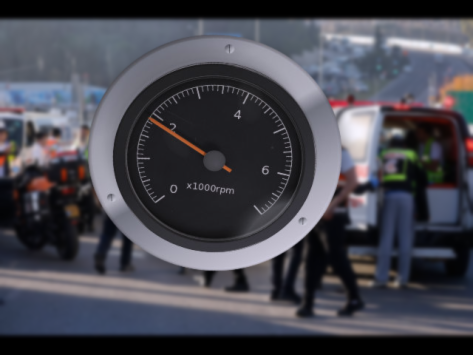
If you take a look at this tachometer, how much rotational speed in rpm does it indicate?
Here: 1900 rpm
